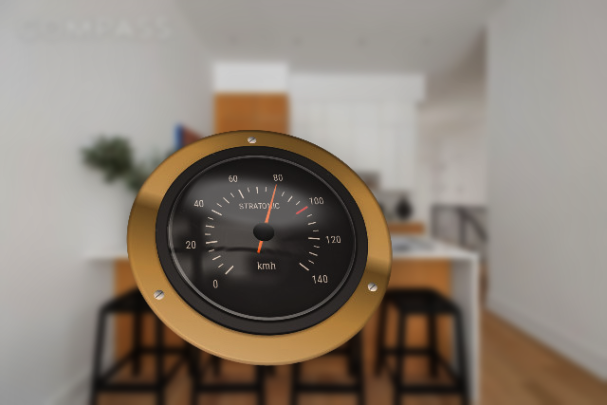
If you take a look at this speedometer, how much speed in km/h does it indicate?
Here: 80 km/h
